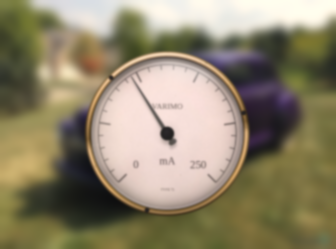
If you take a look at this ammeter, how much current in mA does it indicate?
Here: 95 mA
